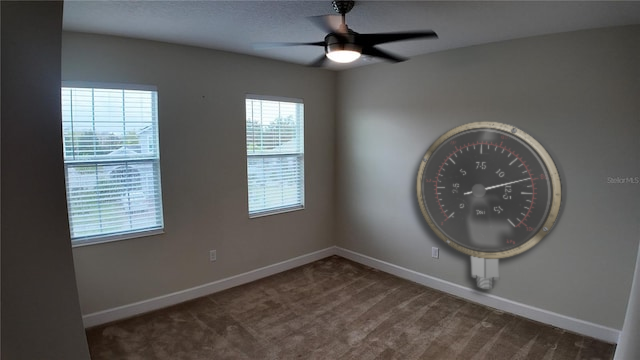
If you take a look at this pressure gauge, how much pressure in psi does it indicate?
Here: 11.5 psi
